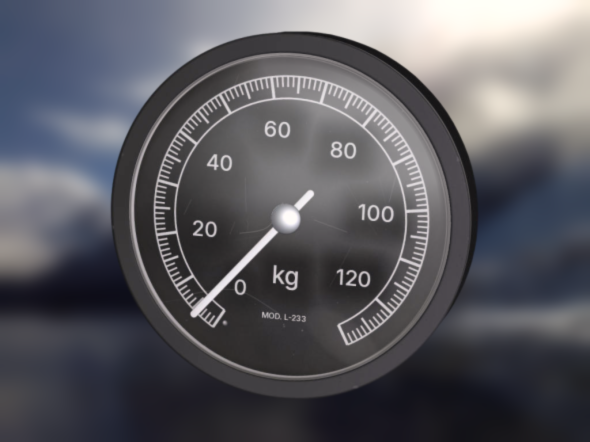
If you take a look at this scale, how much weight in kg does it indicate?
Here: 4 kg
